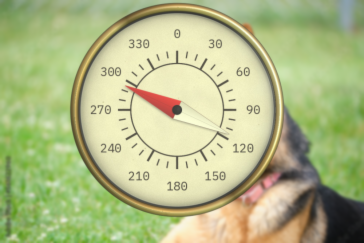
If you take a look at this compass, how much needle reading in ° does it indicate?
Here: 295 °
